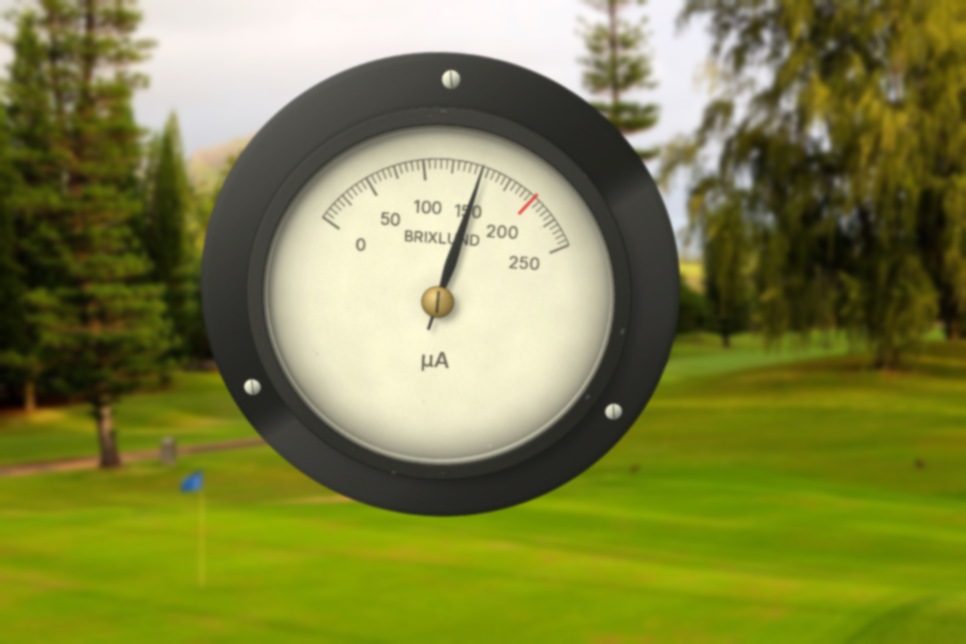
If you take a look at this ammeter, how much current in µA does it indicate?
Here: 150 µA
